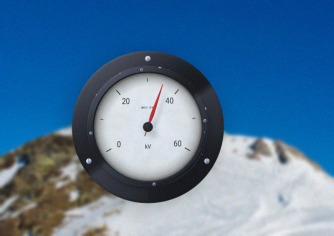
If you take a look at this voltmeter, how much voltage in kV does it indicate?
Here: 35 kV
